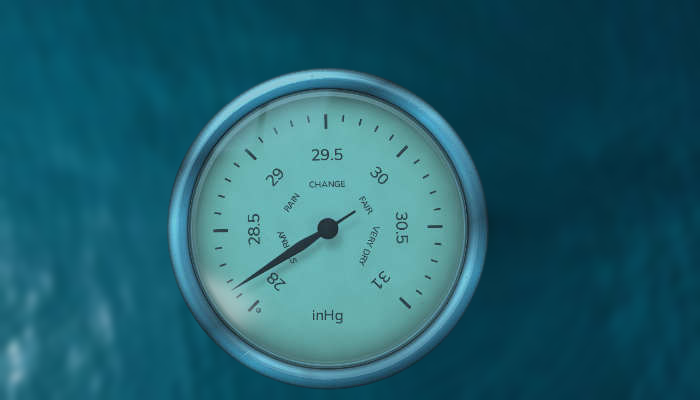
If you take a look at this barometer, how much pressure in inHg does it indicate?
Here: 28.15 inHg
